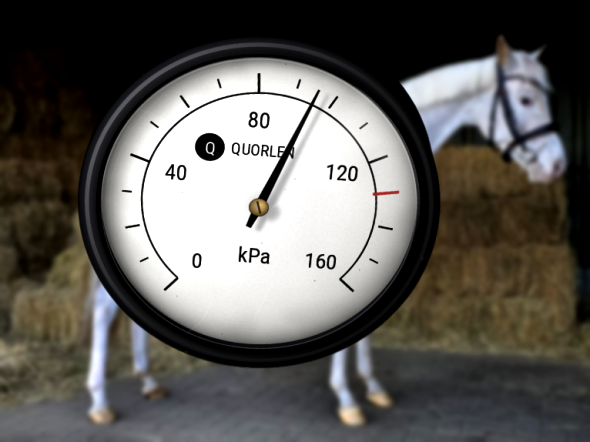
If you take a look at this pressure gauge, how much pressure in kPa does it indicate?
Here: 95 kPa
